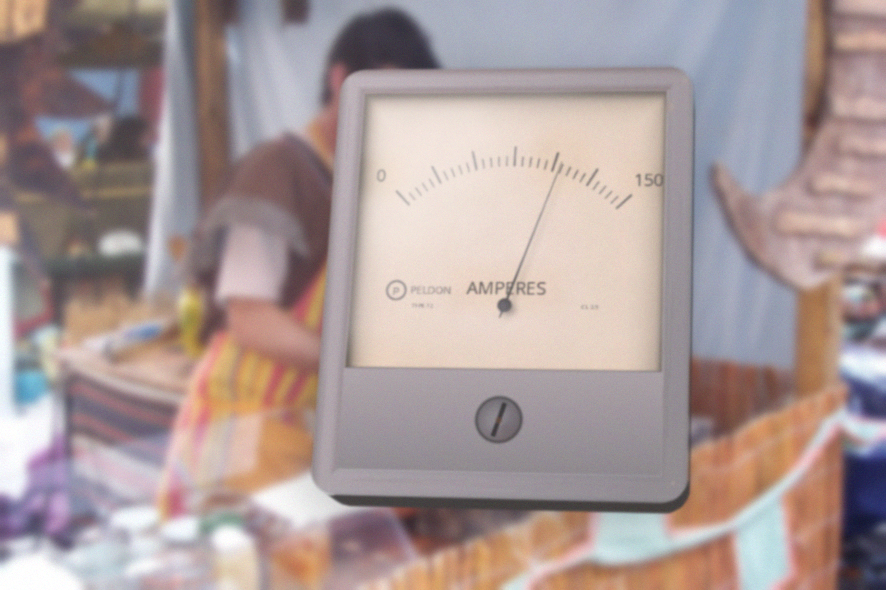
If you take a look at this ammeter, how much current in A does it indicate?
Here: 105 A
